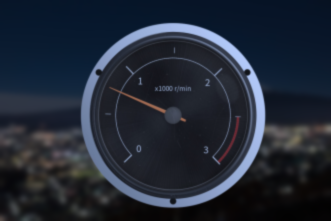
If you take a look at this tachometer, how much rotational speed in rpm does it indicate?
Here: 750 rpm
